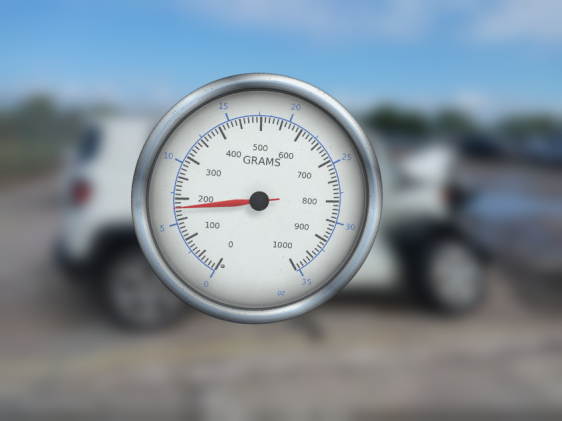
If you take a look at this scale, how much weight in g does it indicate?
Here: 180 g
